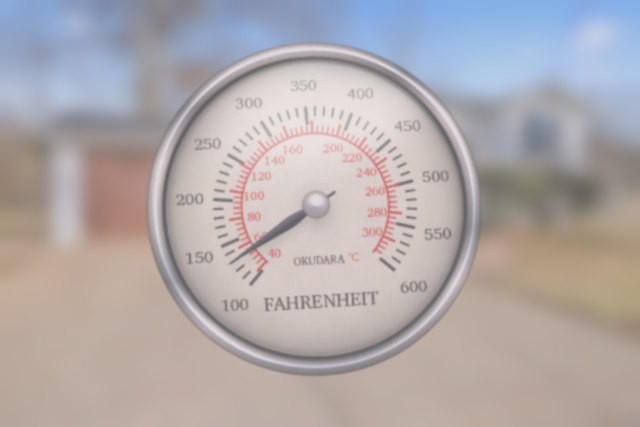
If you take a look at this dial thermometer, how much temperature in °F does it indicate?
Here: 130 °F
